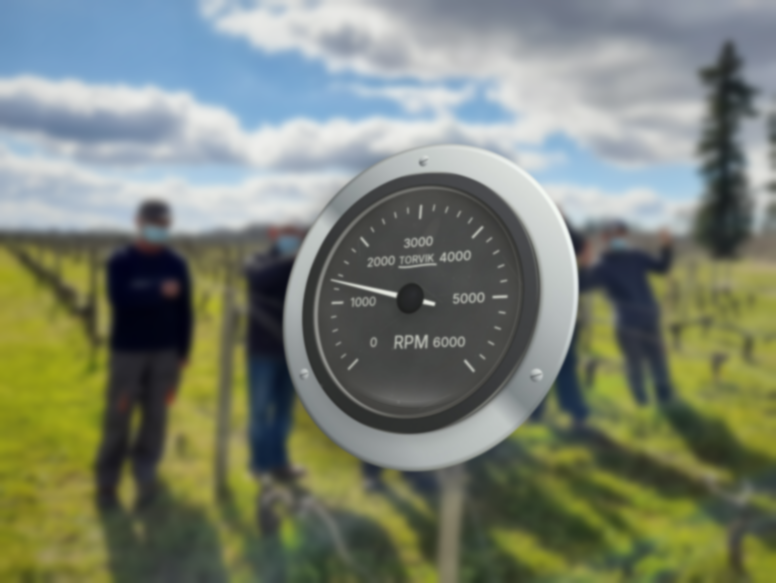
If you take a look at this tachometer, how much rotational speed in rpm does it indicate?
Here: 1300 rpm
